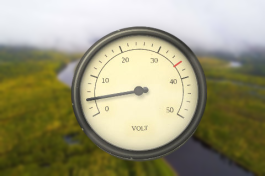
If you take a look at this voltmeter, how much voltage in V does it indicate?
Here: 4 V
